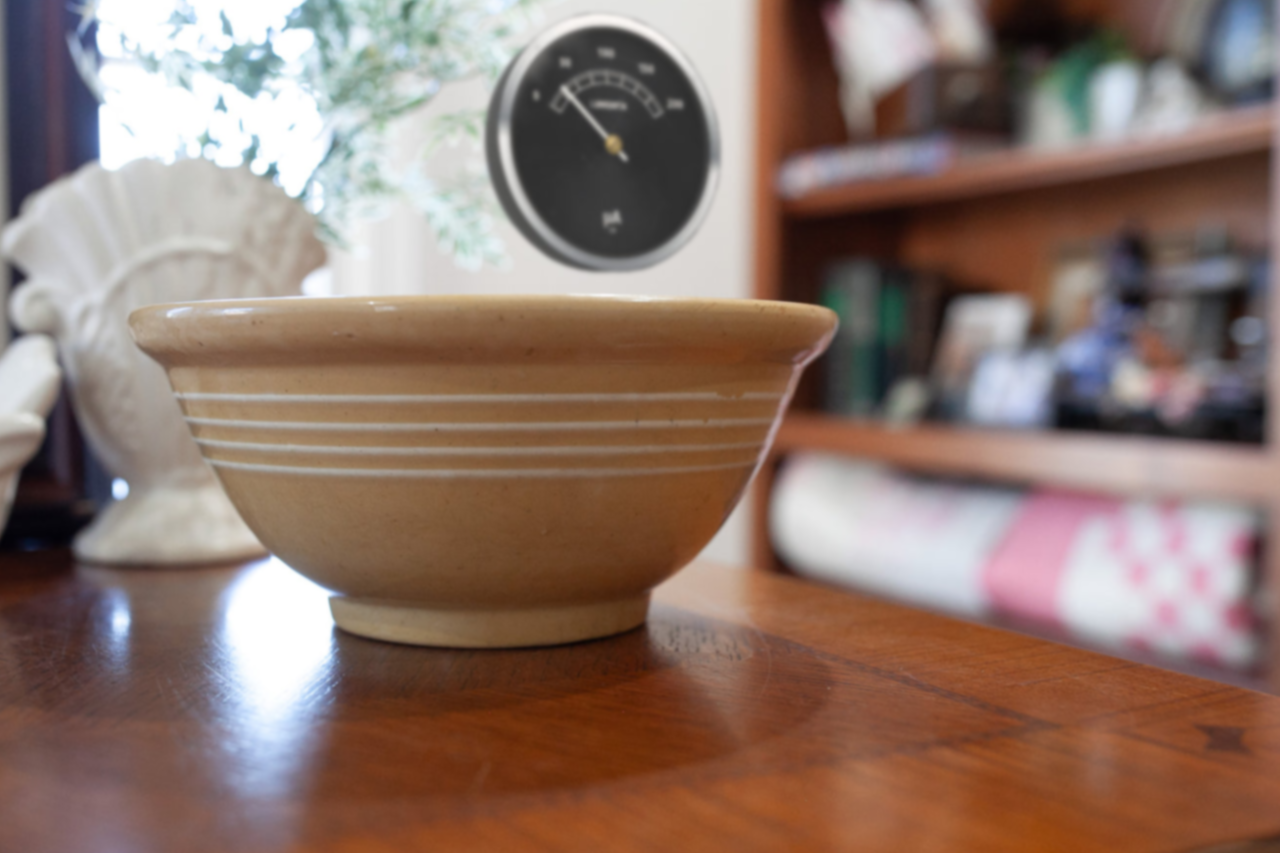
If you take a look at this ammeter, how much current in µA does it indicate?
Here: 25 µA
